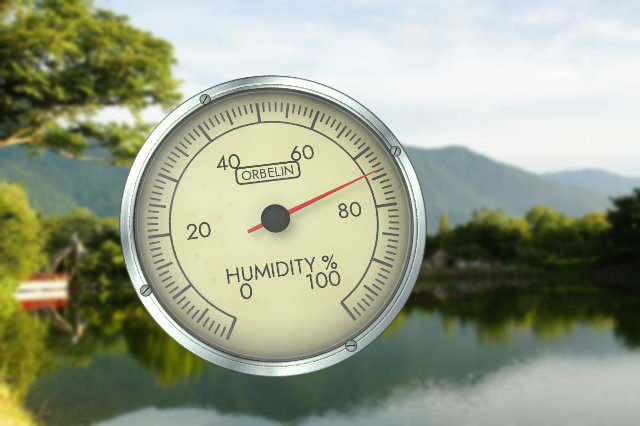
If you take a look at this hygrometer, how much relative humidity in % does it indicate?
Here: 74 %
